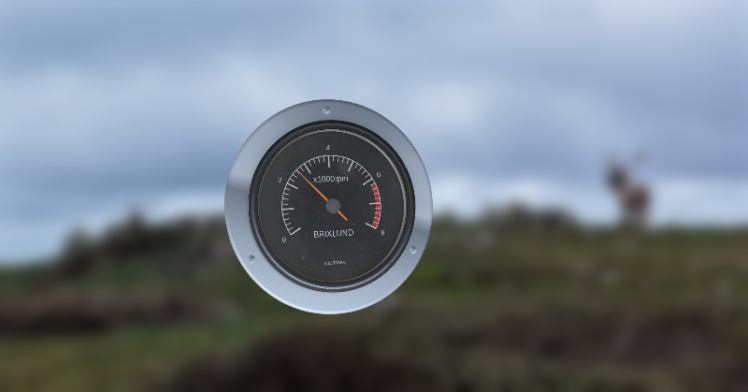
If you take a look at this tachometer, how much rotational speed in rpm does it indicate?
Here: 2600 rpm
